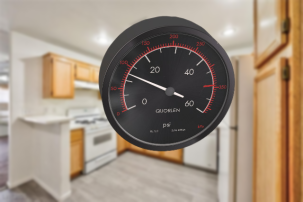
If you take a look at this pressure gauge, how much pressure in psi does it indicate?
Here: 12.5 psi
